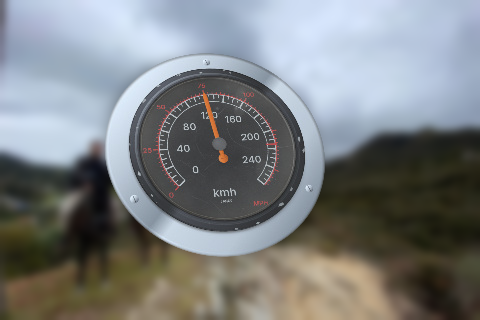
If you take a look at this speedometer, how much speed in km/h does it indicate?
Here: 120 km/h
